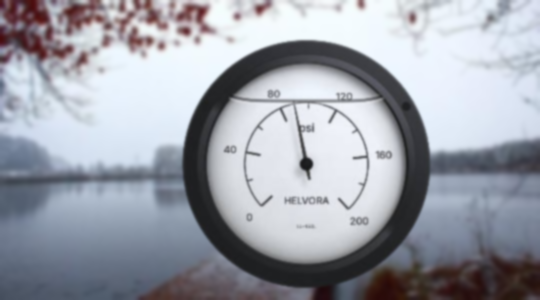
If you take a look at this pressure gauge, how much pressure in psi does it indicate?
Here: 90 psi
